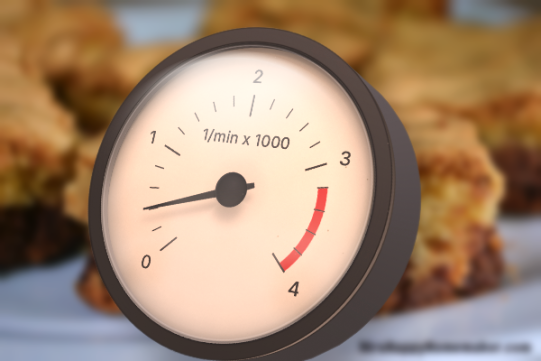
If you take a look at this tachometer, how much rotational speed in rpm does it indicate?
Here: 400 rpm
